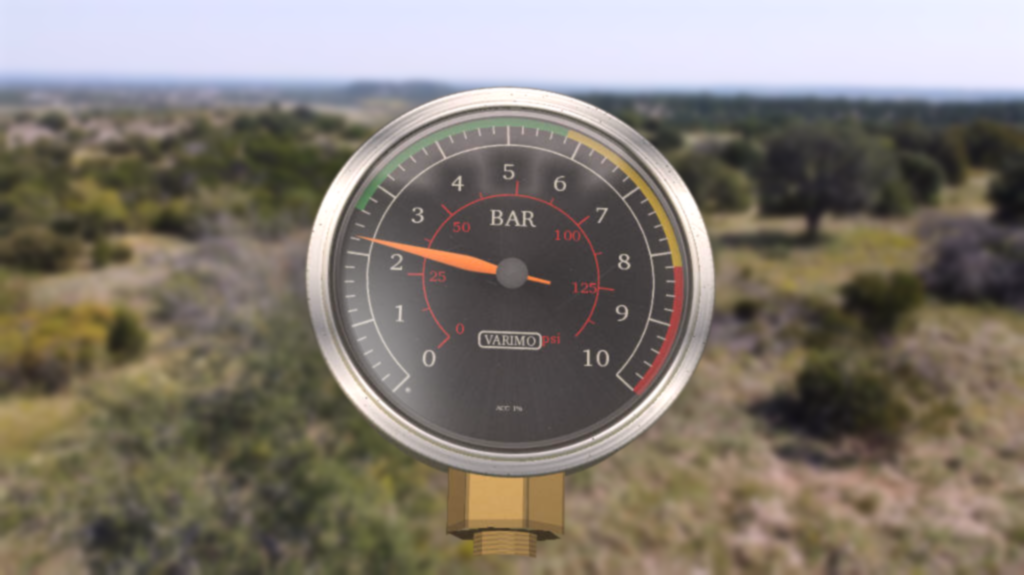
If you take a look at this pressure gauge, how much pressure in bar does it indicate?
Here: 2.2 bar
